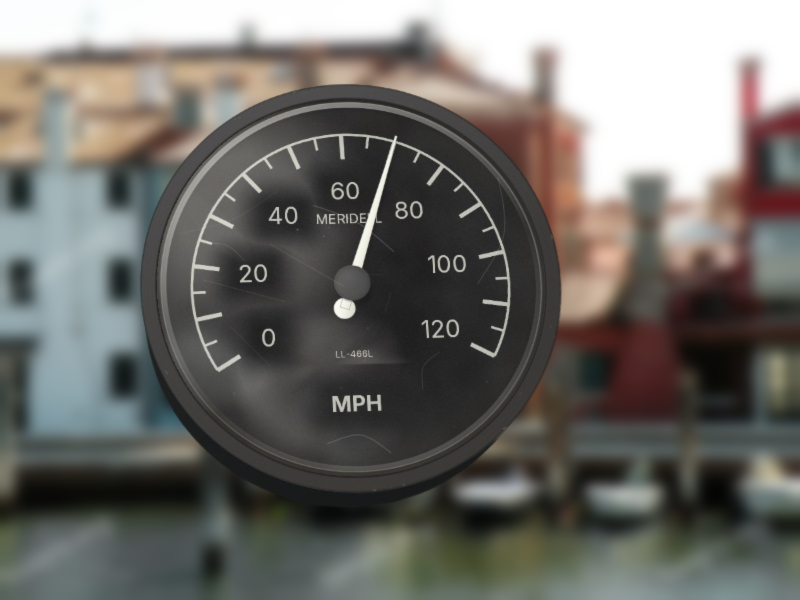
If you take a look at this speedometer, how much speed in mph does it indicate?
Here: 70 mph
